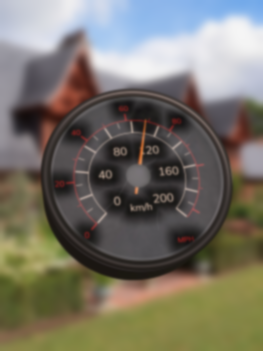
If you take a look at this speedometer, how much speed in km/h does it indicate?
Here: 110 km/h
